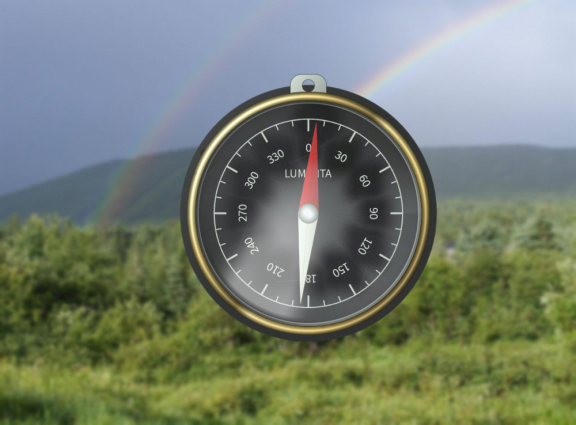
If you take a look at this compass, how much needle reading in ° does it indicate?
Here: 5 °
